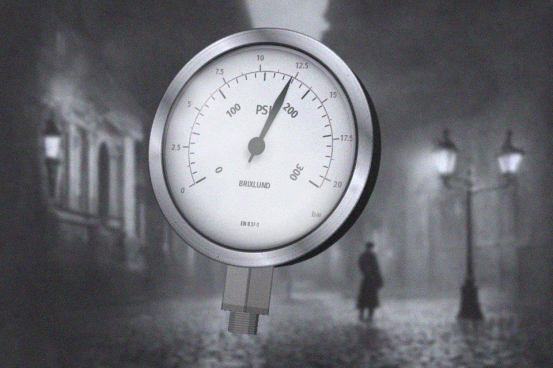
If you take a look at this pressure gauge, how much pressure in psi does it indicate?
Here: 180 psi
